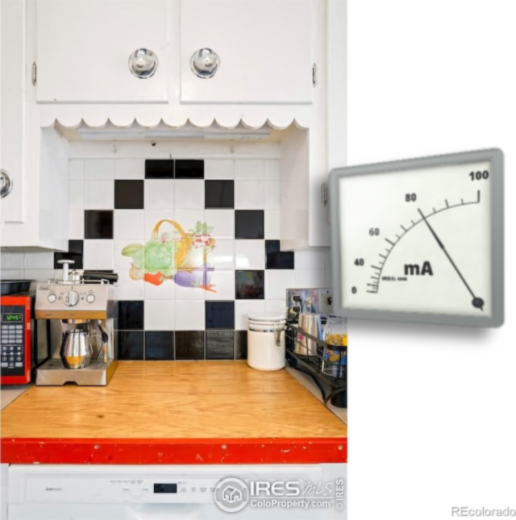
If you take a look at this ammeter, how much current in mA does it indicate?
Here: 80 mA
